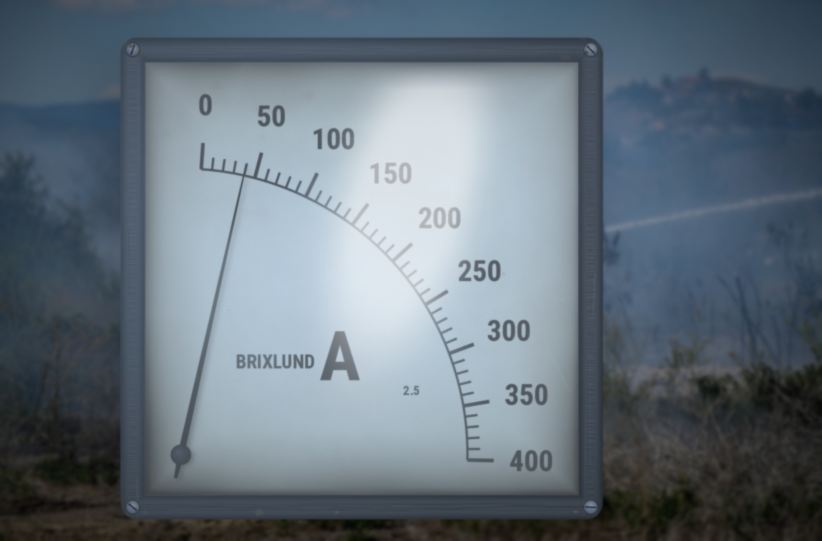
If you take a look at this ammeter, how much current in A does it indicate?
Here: 40 A
